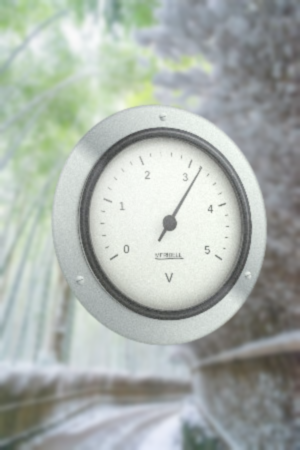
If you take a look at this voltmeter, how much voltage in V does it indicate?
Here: 3.2 V
